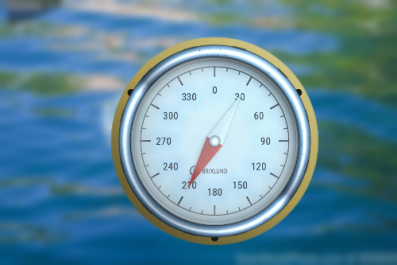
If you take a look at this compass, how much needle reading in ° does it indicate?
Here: 210 °
